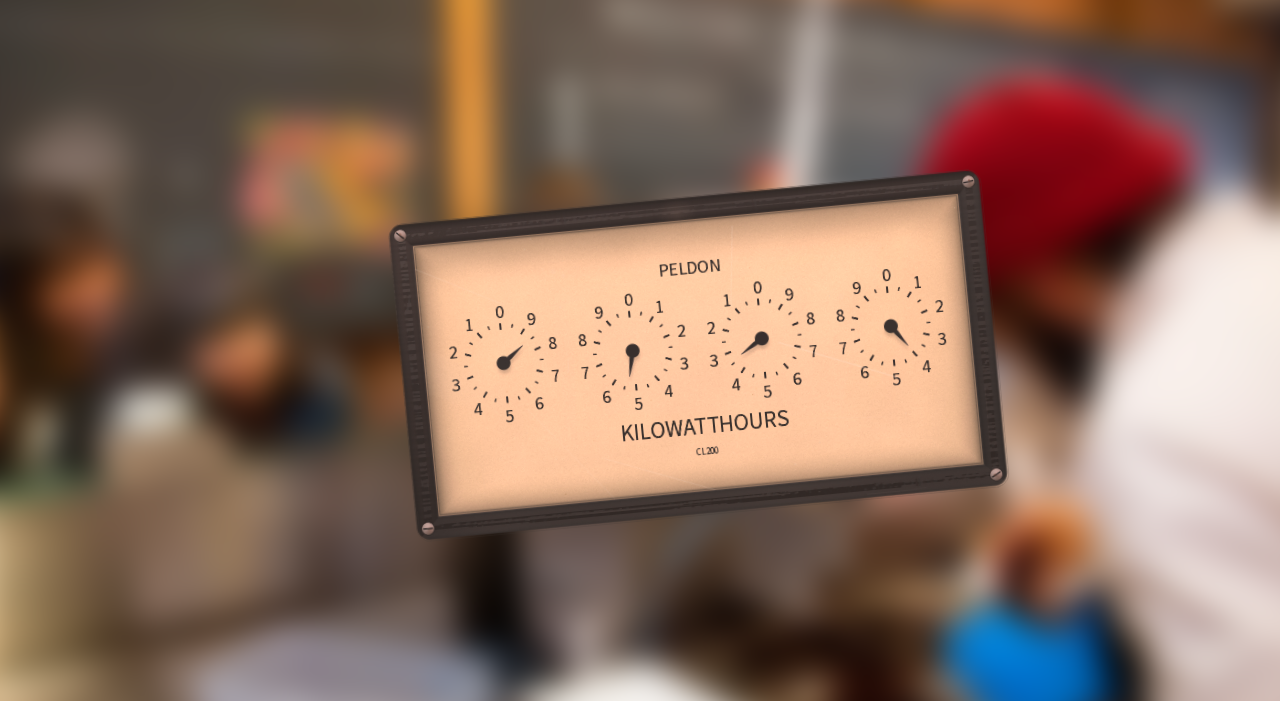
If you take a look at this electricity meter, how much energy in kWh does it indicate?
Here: 8534 kWh
